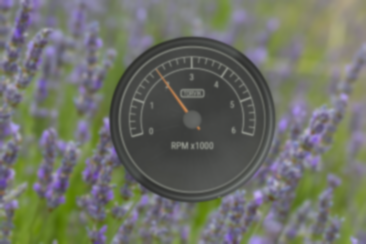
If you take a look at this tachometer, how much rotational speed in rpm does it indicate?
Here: 2000 rpm
